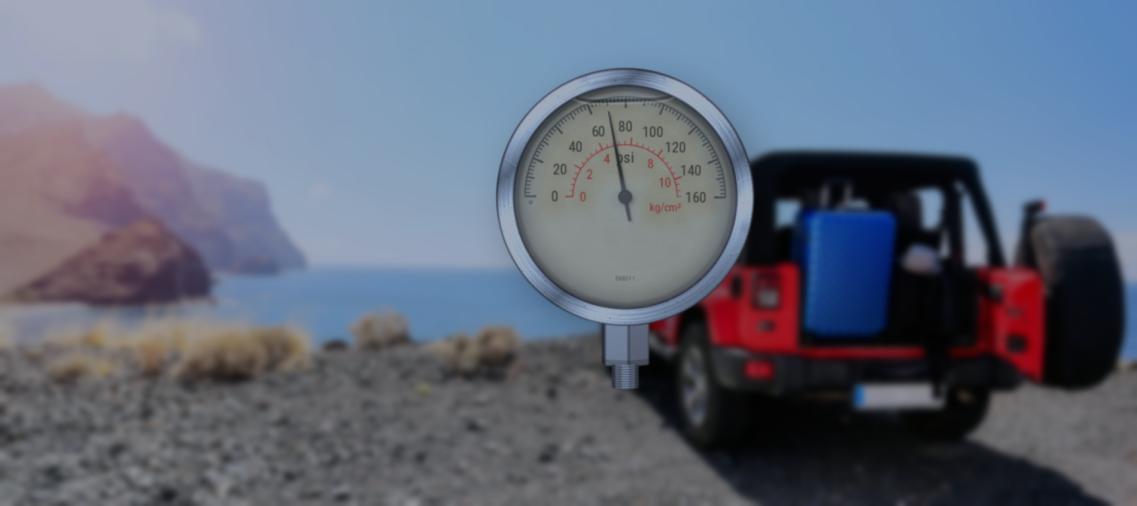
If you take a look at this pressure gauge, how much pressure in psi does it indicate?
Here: 70 psi
